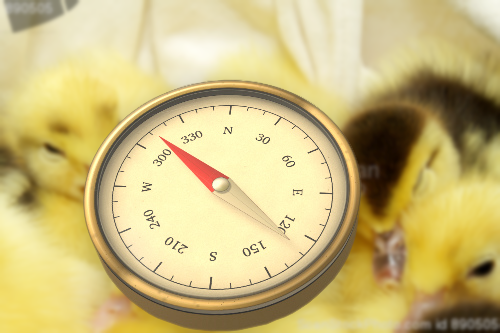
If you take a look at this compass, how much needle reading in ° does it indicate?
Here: 310 °
